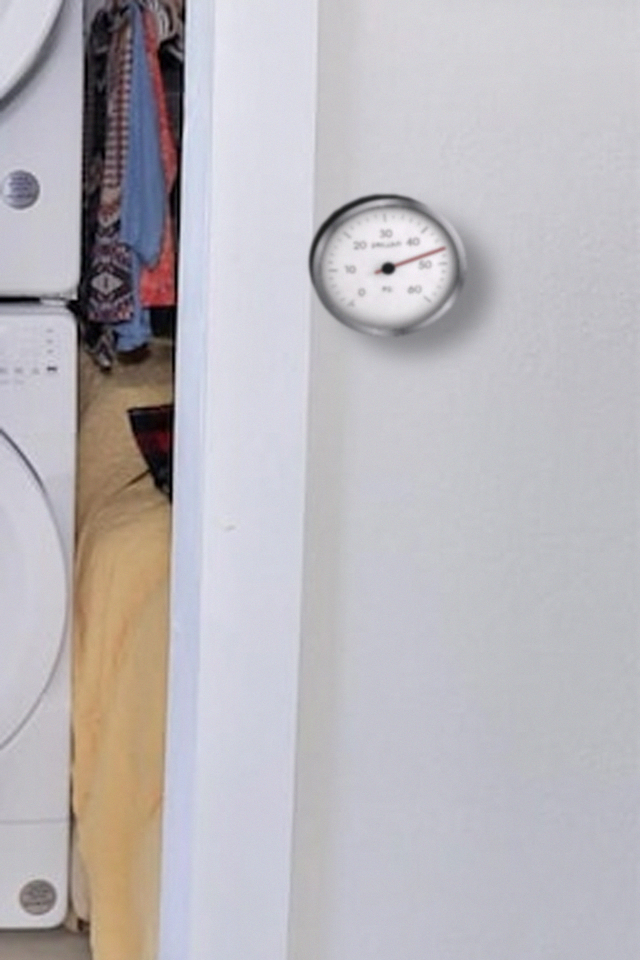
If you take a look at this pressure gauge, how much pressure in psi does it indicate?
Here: 46 psi
